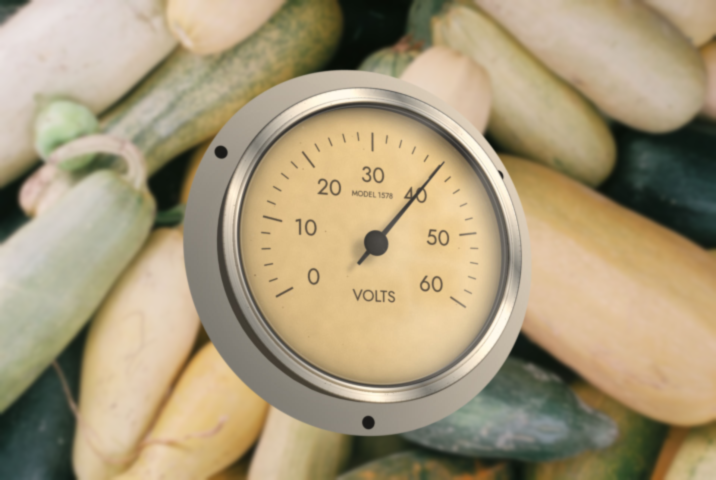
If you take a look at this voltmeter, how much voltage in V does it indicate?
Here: 40 V
